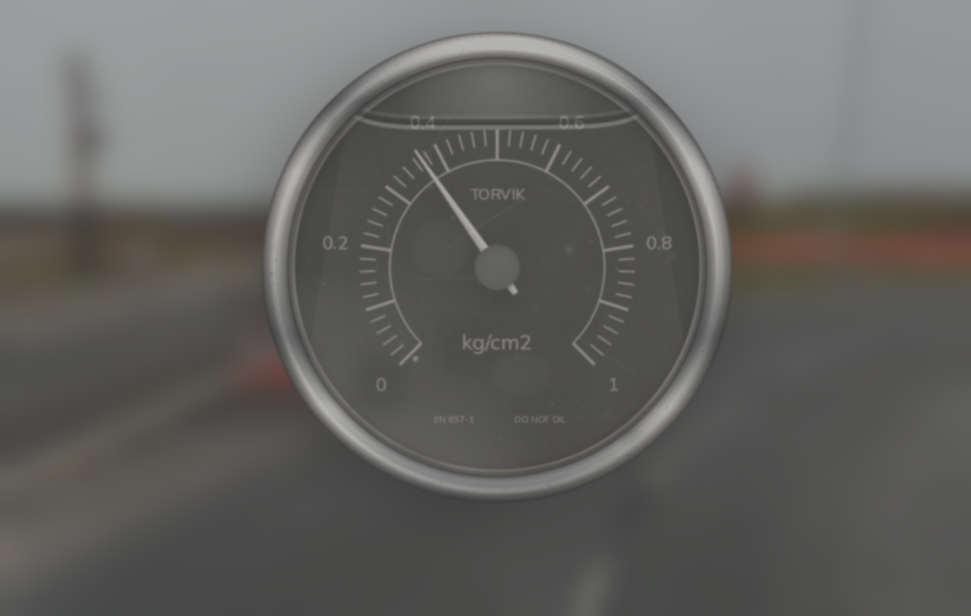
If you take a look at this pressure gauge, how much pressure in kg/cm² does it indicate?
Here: 0.37 kg/cm²
